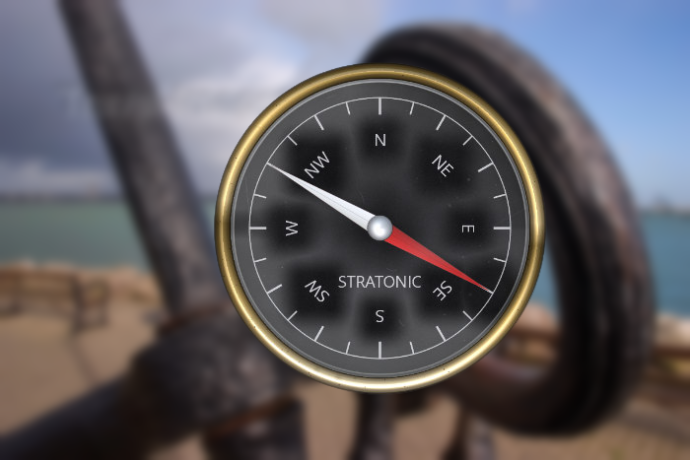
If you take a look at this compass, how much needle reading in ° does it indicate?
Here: 120 °
